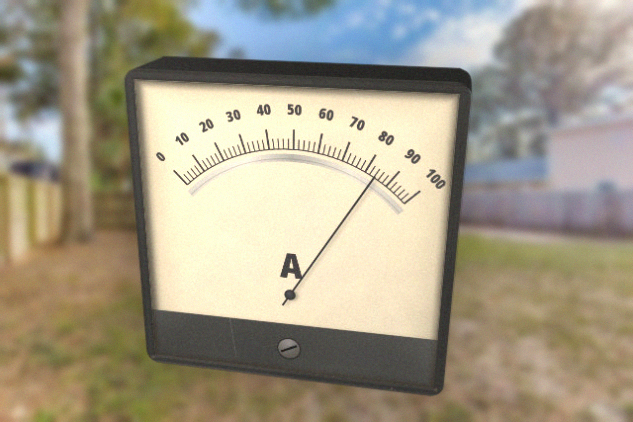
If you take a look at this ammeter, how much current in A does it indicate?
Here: 84 A
